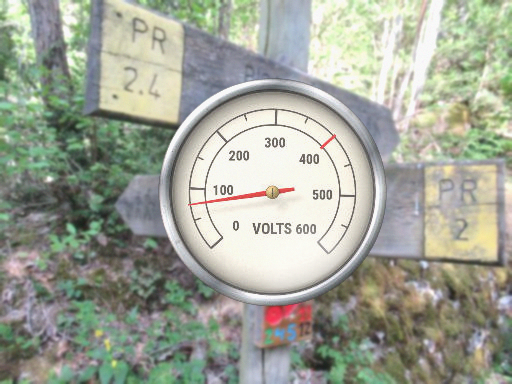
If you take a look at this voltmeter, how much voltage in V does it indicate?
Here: 75 V
